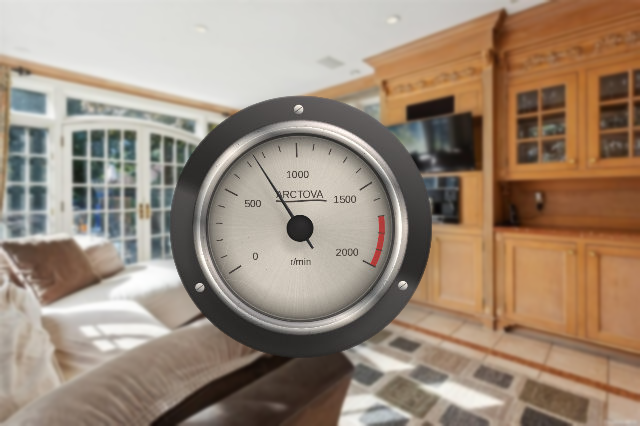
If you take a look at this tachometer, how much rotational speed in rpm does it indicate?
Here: 750 rpm
